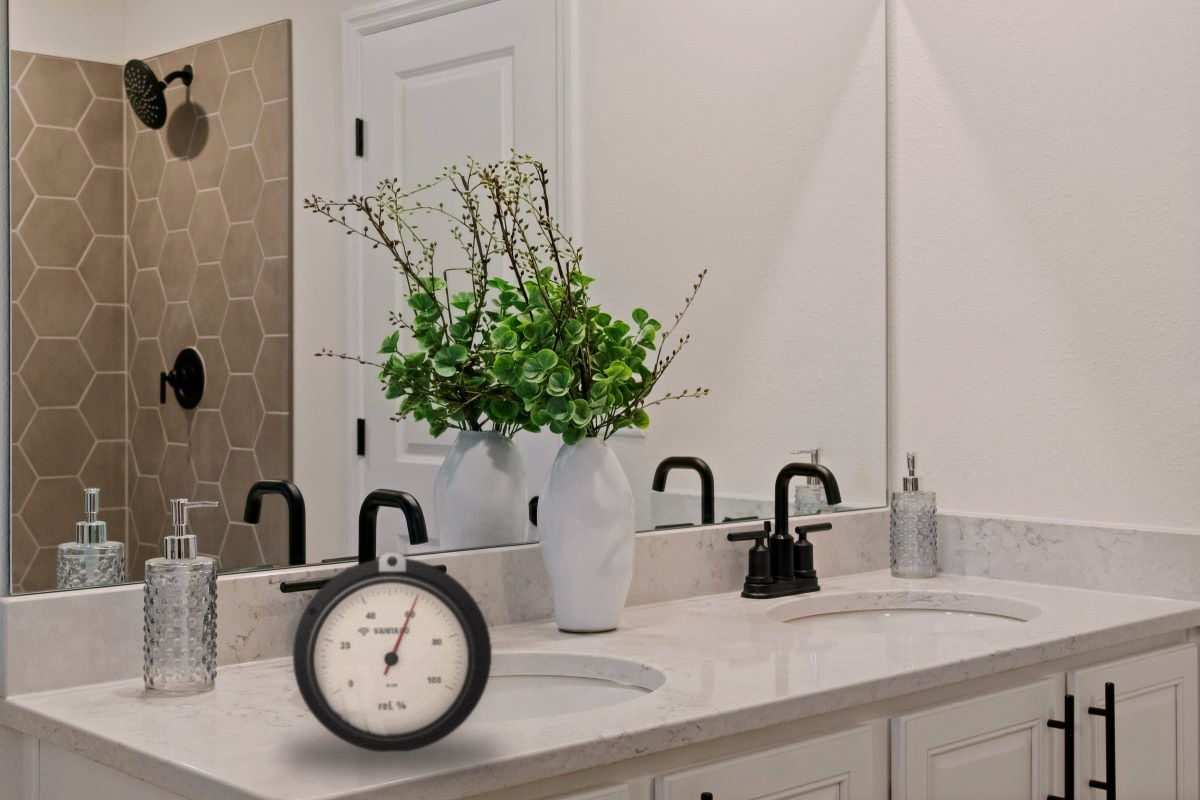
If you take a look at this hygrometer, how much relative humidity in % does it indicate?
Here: 60 %
